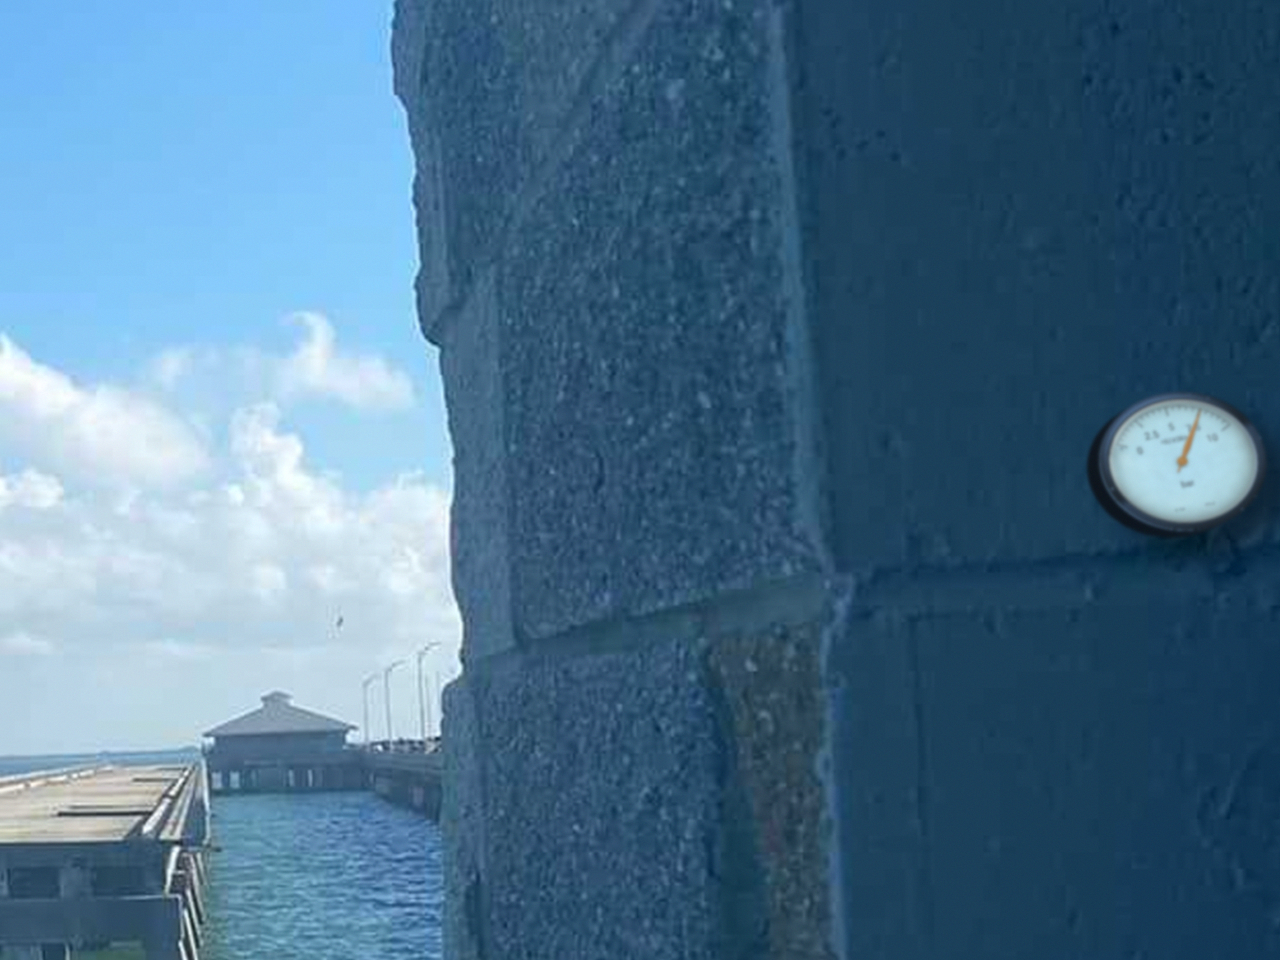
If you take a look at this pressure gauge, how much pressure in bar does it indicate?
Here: 7.5 bar
